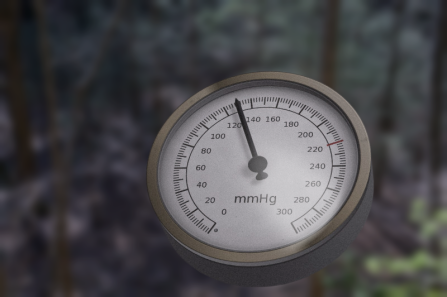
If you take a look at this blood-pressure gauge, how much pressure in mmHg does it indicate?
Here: 130 mmHg
